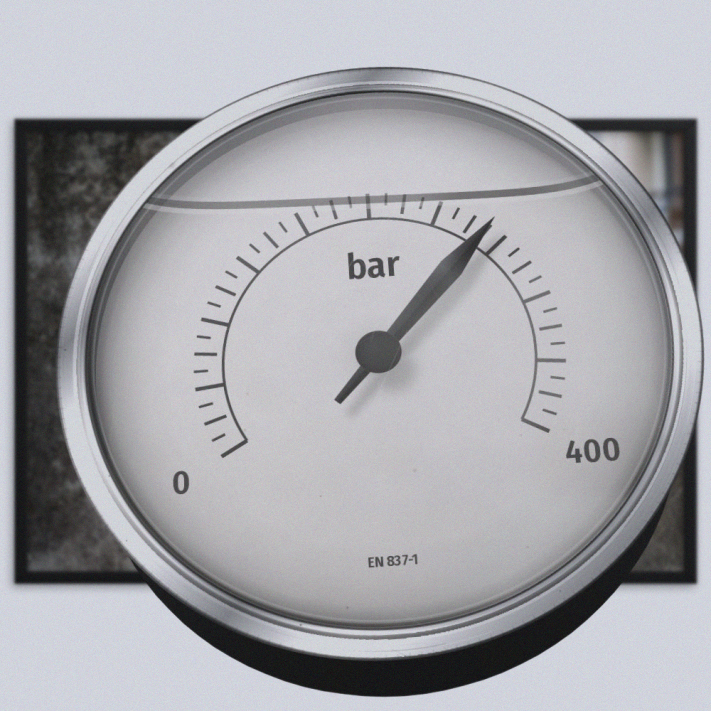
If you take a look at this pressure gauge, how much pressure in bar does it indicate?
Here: 270 bar
